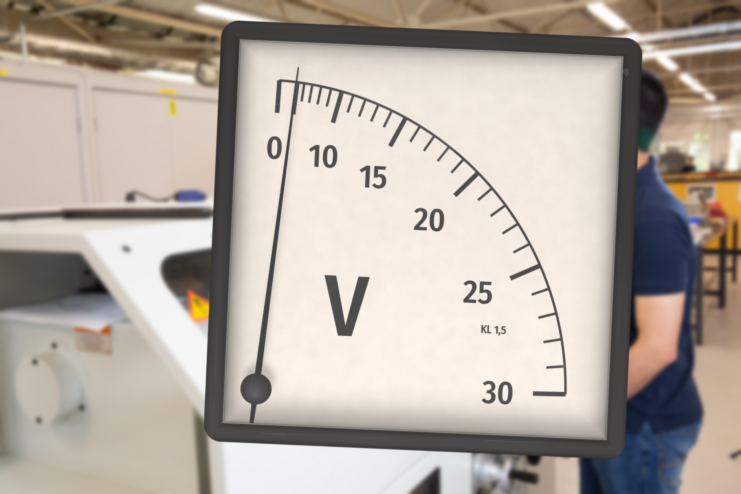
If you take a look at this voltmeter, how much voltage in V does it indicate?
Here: 5 V
